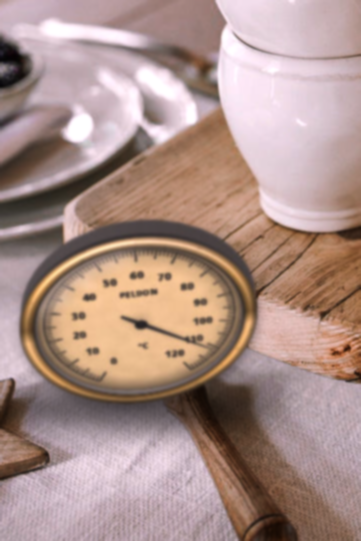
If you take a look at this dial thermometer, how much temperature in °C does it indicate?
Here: 110 °C
